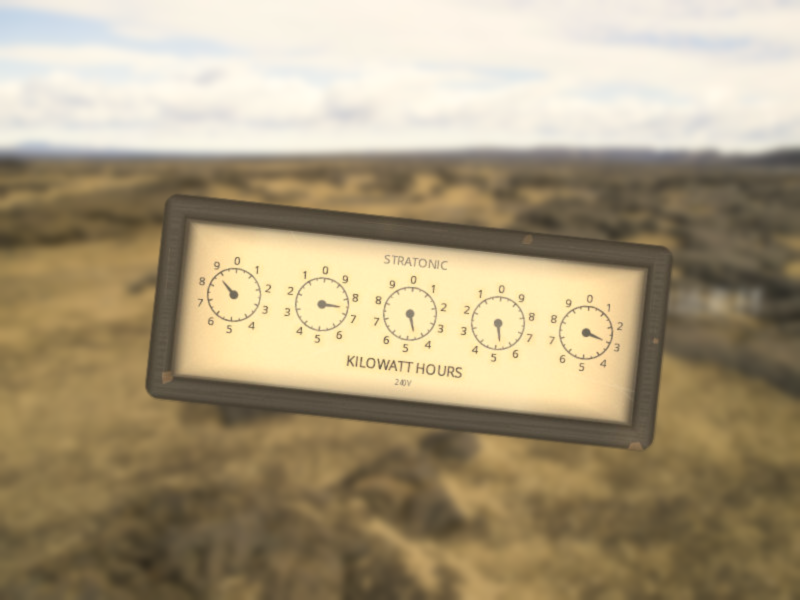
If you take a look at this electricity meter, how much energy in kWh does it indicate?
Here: 87453 kWh
